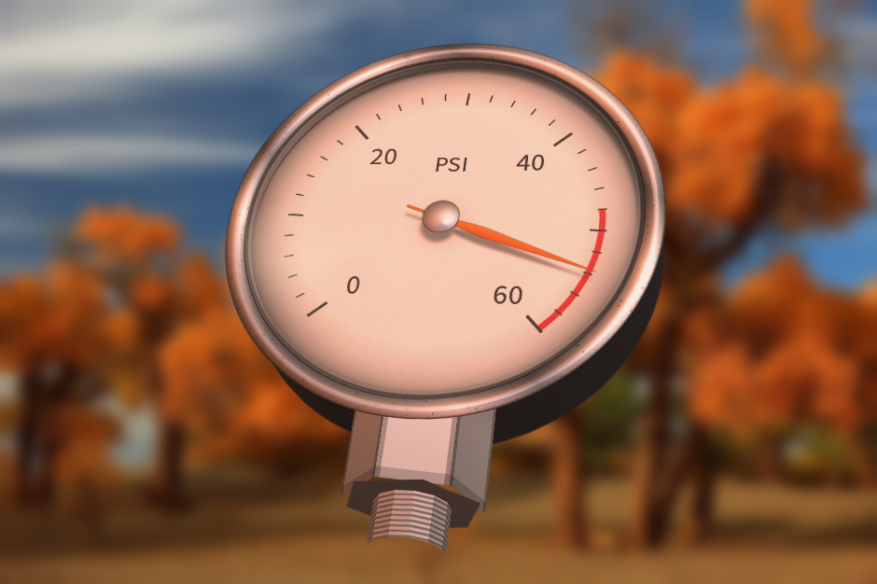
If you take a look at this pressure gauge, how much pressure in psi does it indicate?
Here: 54 psi
